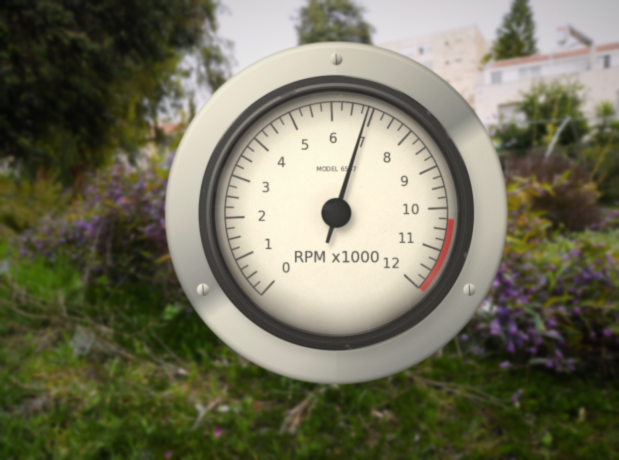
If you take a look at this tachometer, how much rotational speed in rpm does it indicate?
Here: 6875 rpm
